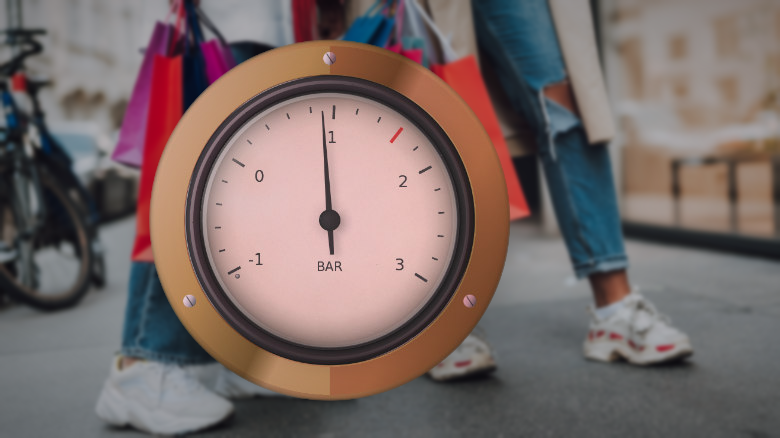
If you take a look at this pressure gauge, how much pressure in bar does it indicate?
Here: 0.9 bar
